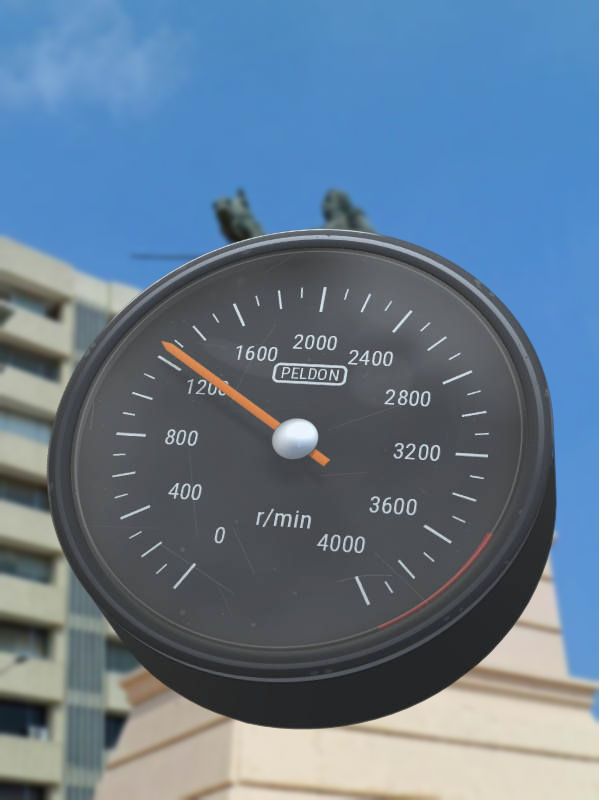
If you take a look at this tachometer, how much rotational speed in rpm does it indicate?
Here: 1250 rpm
